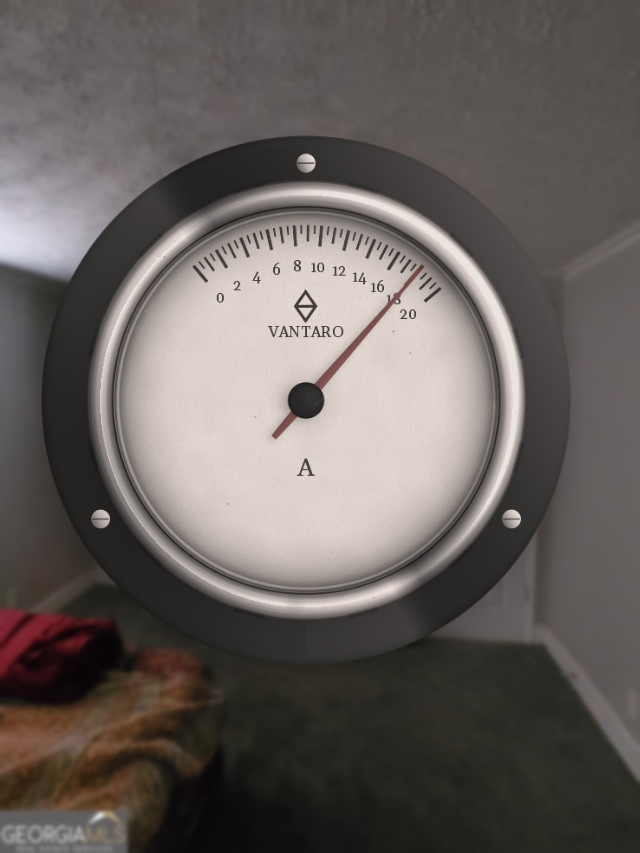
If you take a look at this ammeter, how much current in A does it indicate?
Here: 18 A
